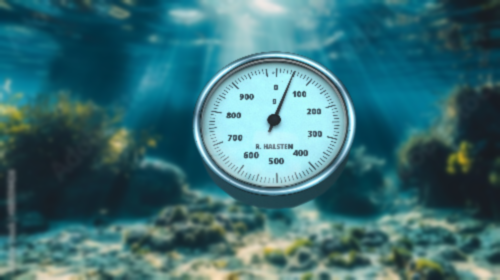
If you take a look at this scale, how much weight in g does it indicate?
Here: 50 g
